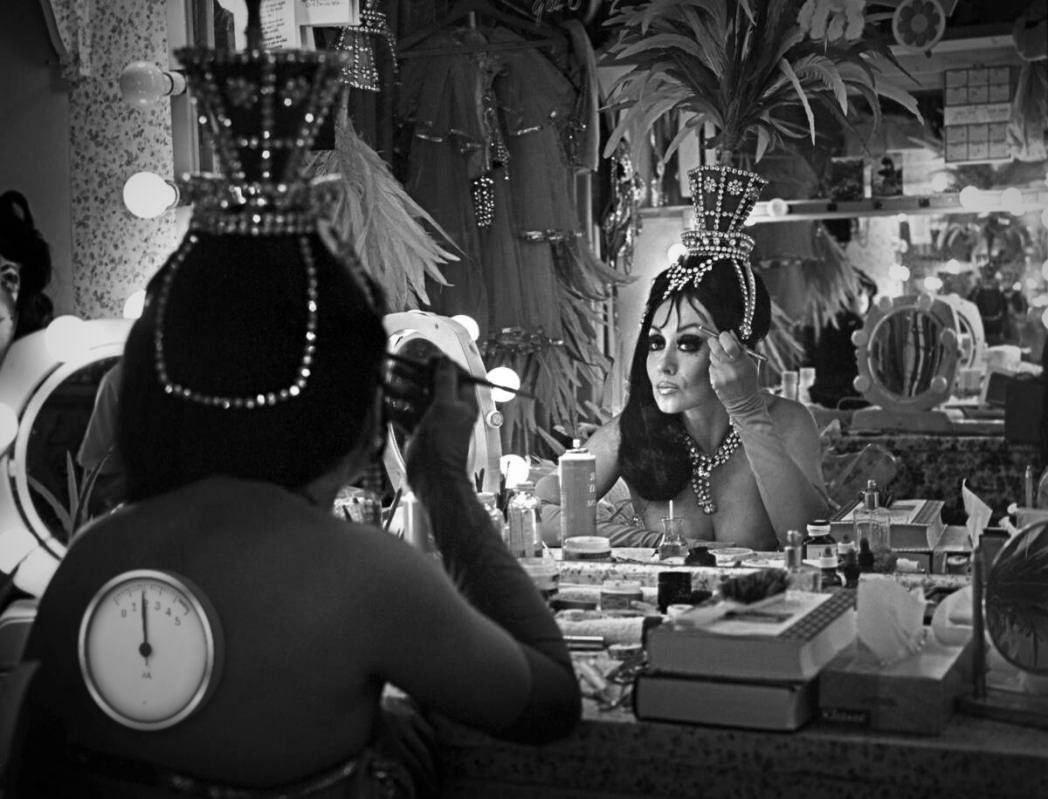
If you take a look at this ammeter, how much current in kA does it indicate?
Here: 2 kA
